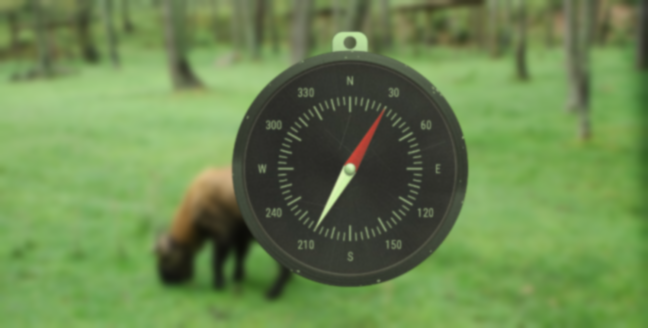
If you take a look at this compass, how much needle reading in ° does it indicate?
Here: 30 °
